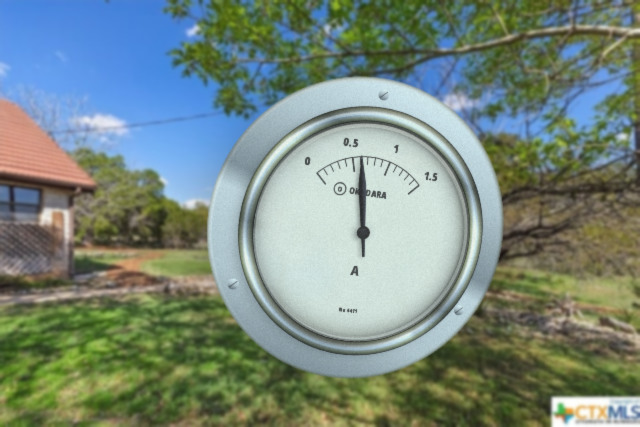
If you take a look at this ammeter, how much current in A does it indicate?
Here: 0.6 A
